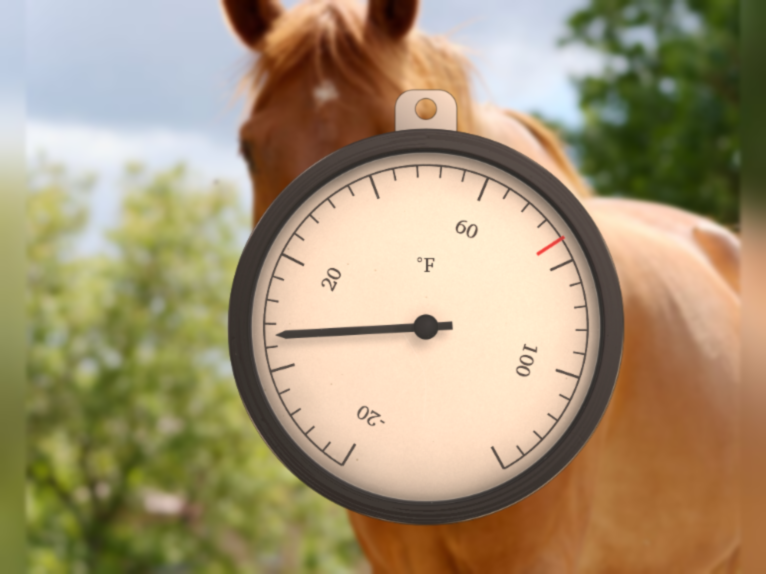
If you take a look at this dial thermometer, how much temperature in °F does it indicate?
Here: 6 °F
